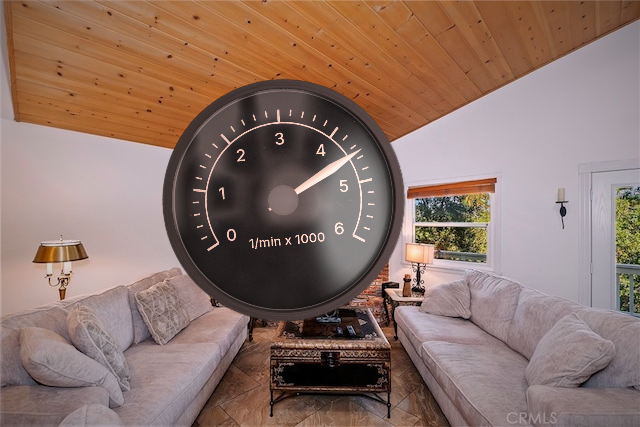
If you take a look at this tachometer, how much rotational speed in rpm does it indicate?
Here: 4500 rpm
